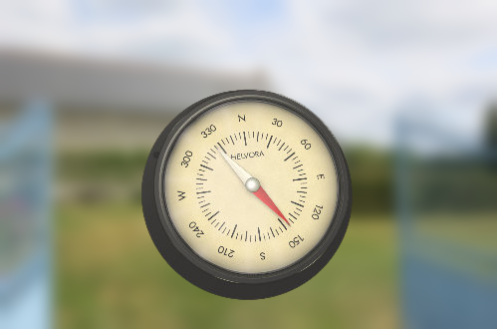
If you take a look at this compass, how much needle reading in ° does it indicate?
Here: 145 °
